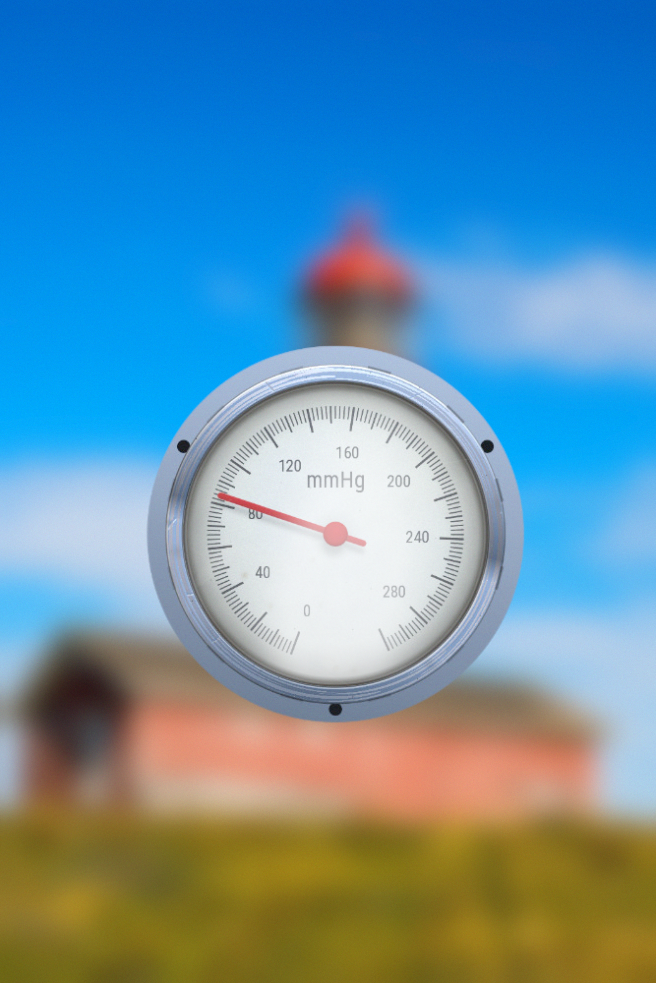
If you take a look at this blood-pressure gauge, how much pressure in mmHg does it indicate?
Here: 84 mmHg
